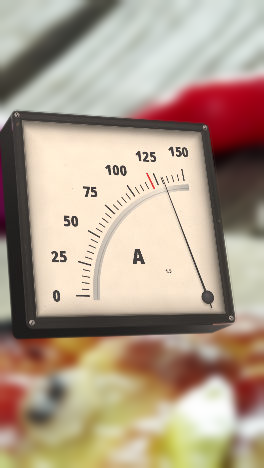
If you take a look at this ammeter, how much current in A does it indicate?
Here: 130 A
